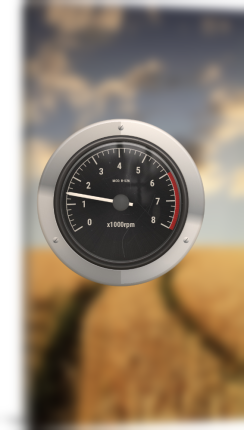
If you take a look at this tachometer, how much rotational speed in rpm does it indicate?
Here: 1400 rpm
